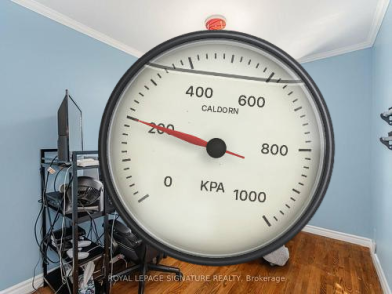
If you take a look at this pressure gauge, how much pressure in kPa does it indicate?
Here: 200 kPa
